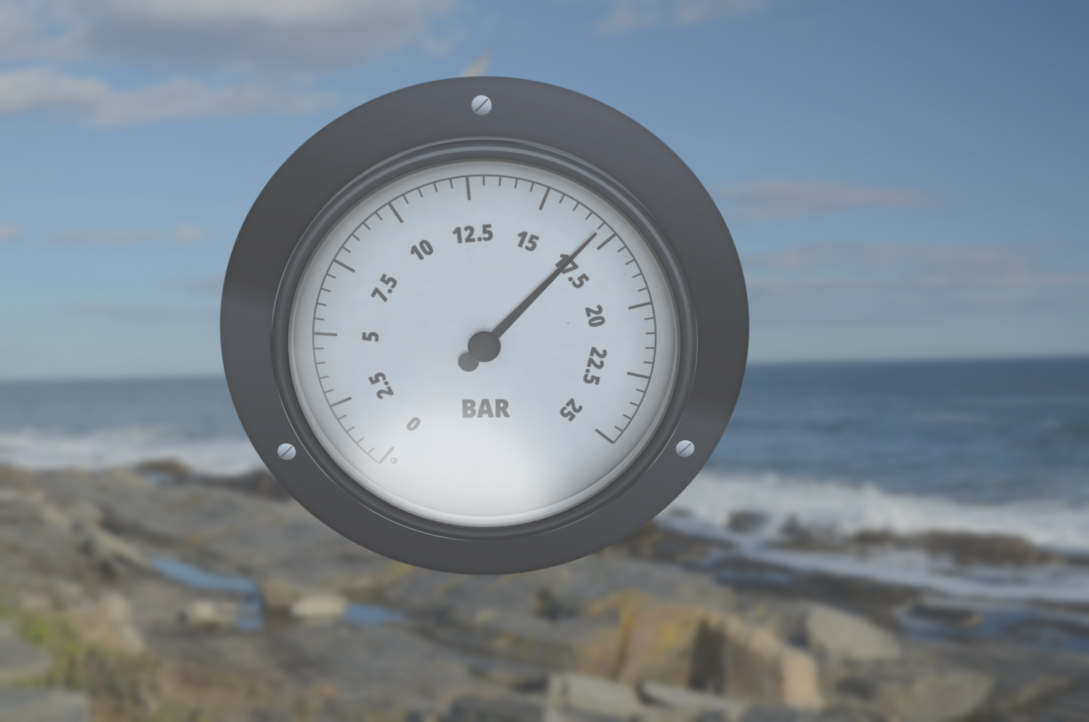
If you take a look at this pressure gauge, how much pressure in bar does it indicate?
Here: 17 bar
